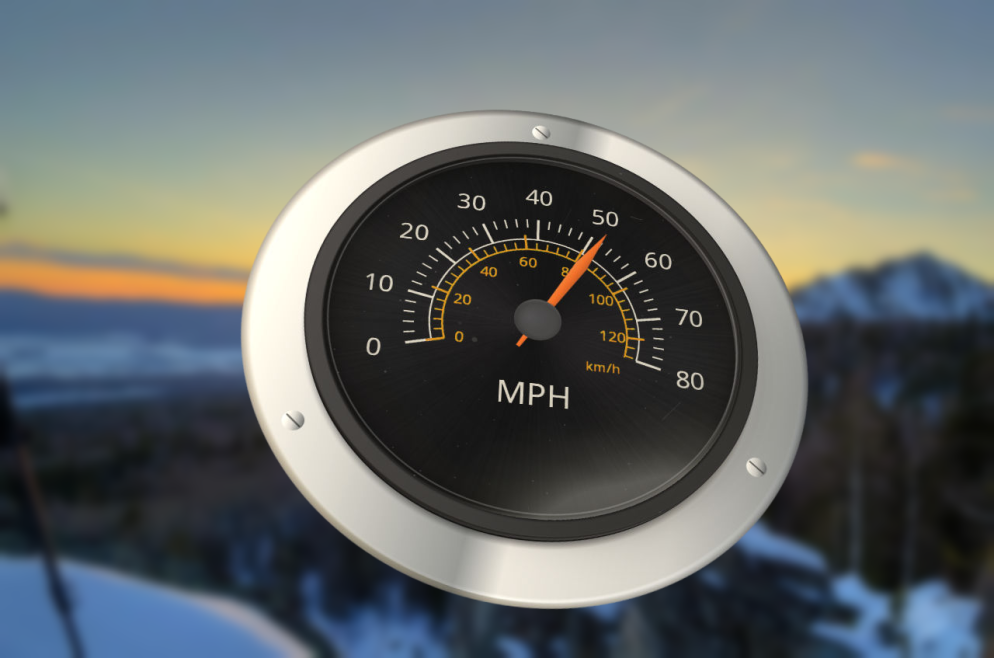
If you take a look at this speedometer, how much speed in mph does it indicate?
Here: 52 mph
